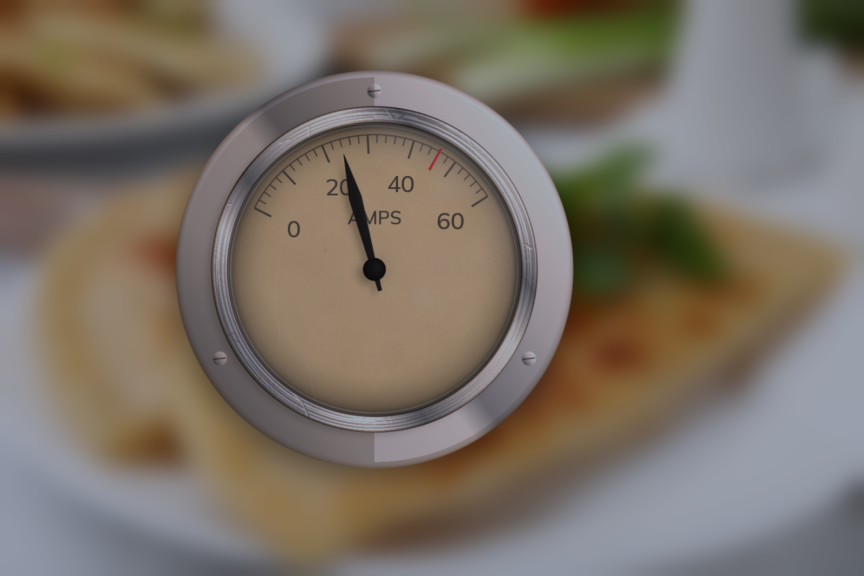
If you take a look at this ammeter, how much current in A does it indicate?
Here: 24 A
